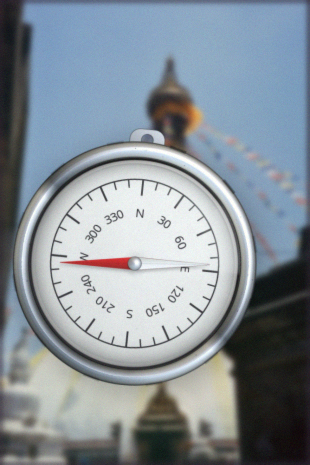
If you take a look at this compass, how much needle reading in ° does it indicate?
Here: 265 °
